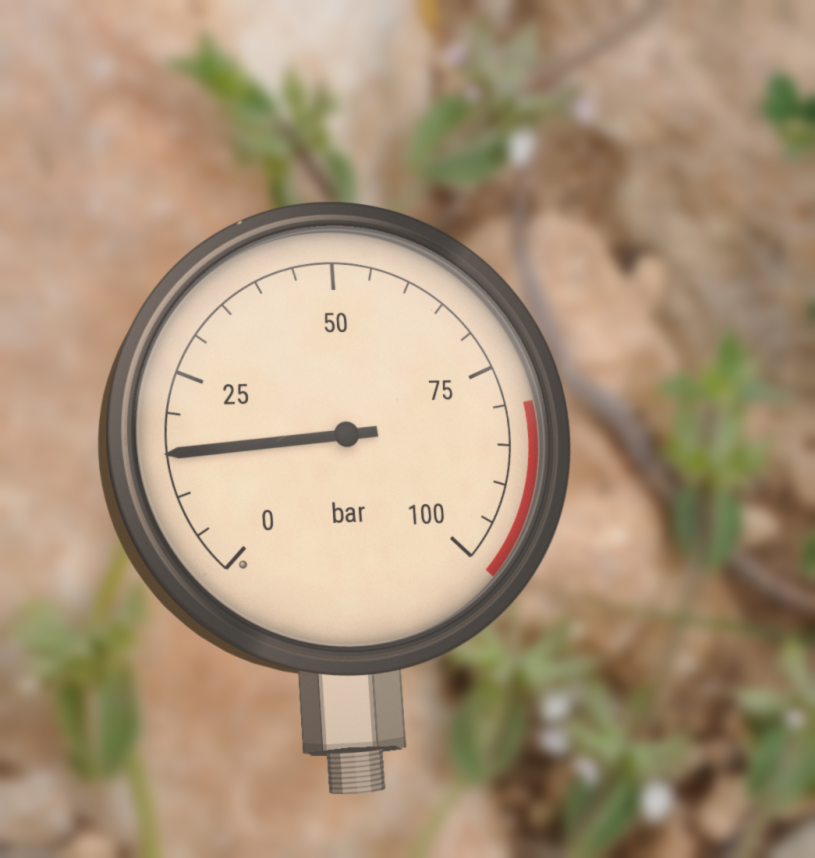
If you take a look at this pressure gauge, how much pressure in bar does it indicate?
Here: 15 bar
